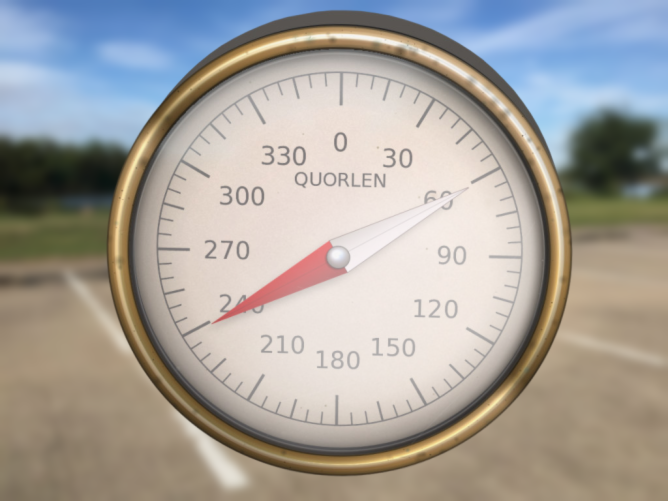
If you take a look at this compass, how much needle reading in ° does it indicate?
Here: 240 °
